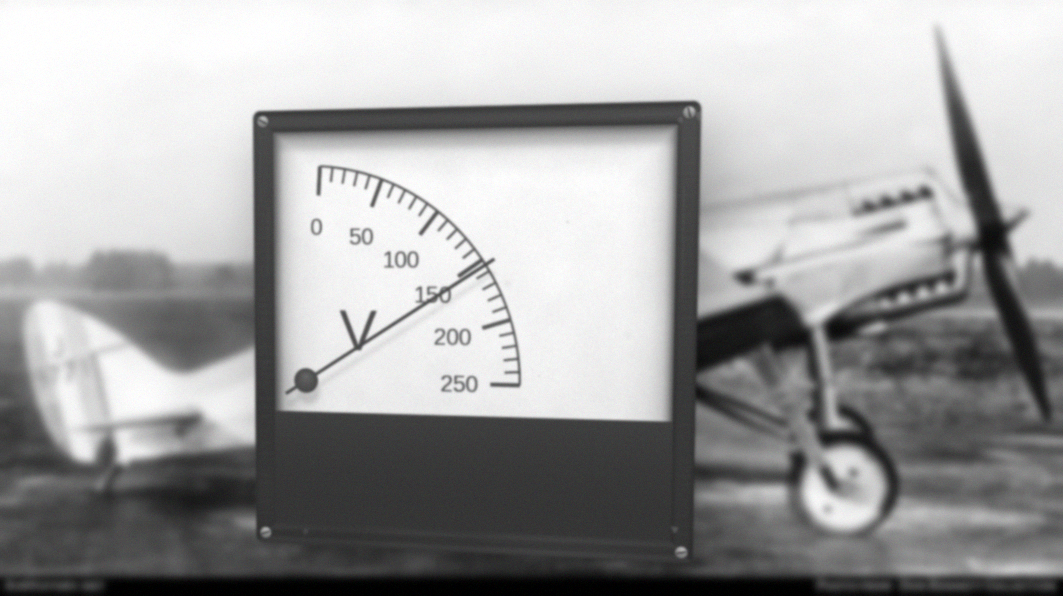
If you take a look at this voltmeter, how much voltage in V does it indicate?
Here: 155 V
